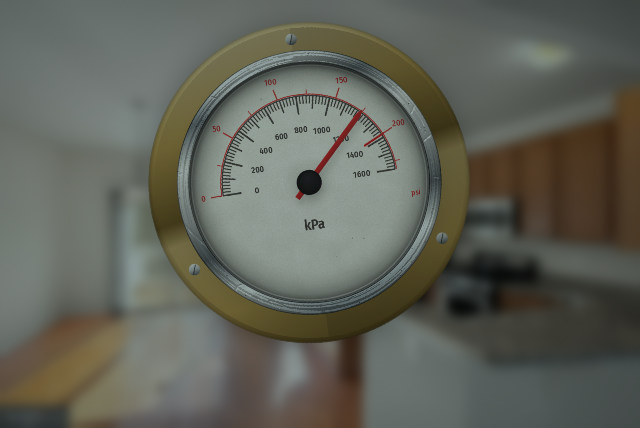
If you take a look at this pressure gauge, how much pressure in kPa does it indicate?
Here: 1200 kPa
